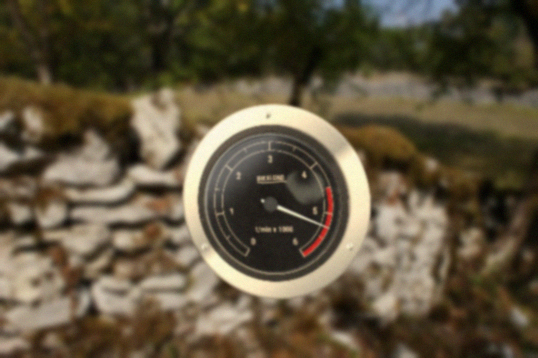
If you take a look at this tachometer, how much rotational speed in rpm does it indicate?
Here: 5250 rpm
